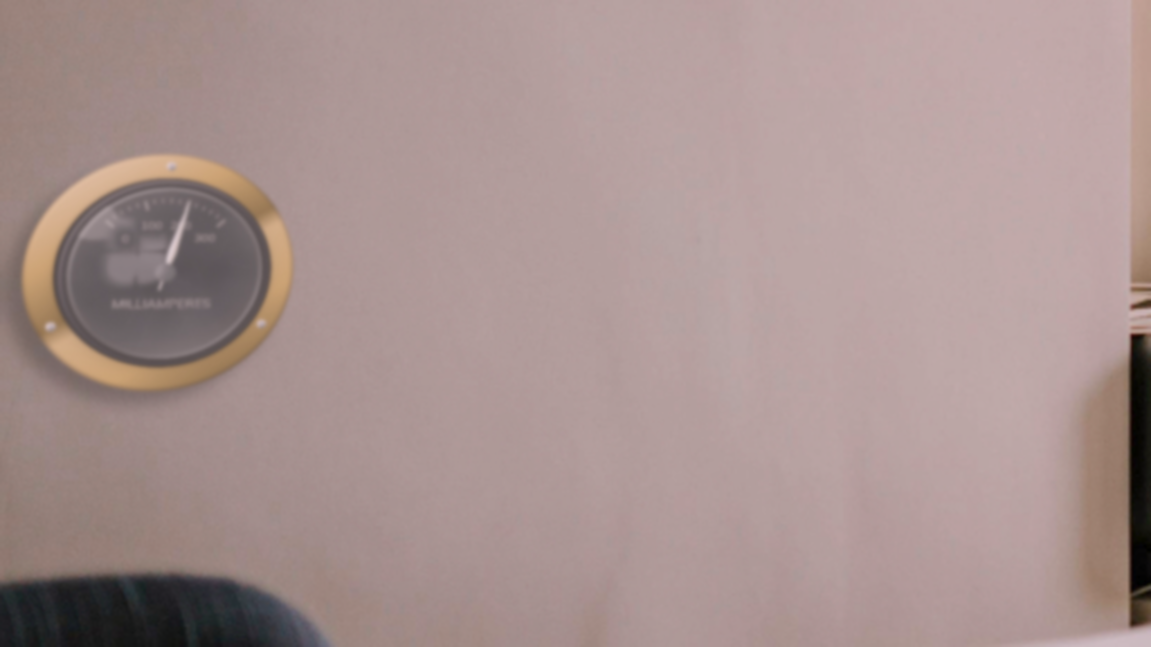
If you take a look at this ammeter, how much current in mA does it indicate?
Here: 200 mA
